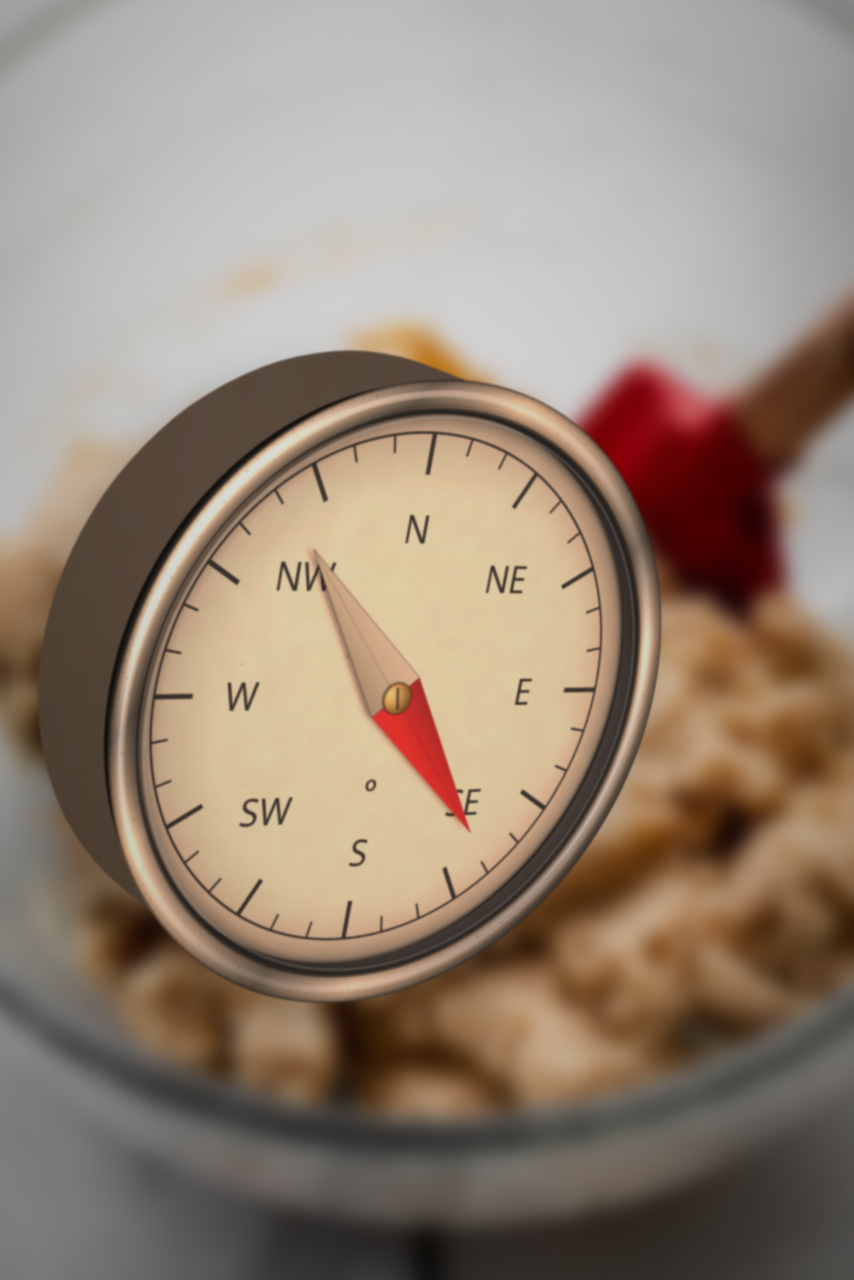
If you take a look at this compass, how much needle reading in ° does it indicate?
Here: 140 °
